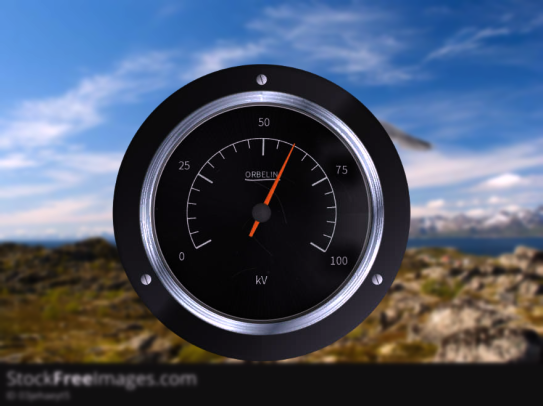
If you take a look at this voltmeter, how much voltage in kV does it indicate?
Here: 60 kV
